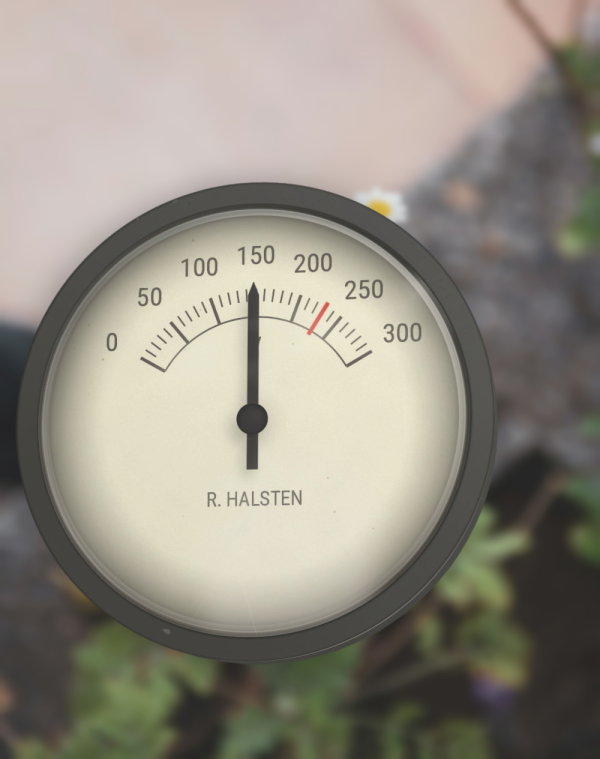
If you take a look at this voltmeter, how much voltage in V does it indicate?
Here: 150 V
